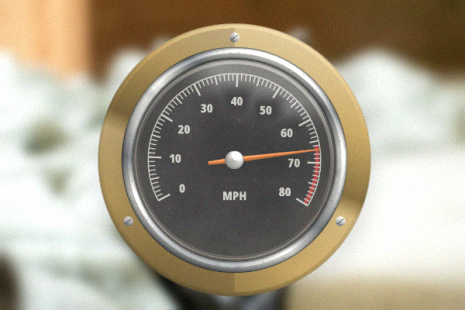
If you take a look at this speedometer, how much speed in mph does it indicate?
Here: 67 mph
